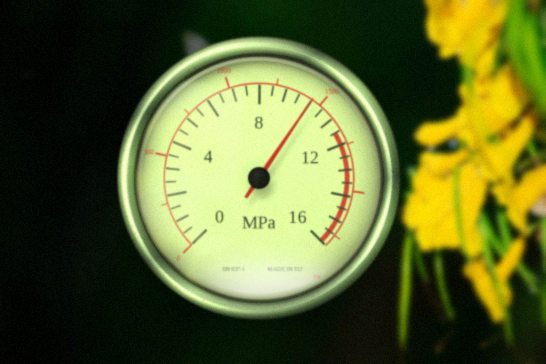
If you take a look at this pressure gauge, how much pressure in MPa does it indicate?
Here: 10 MPa
